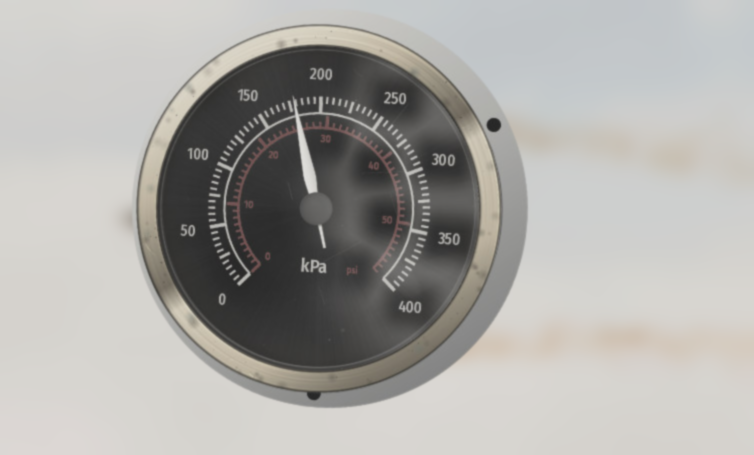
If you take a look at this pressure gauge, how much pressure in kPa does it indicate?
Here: 180 kPa
